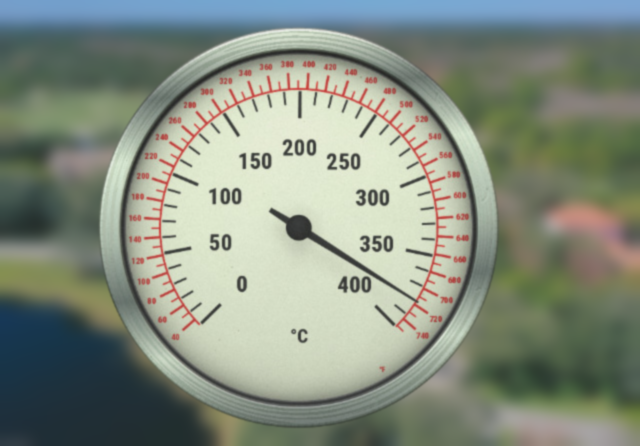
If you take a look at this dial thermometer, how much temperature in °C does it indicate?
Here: 380 °C
